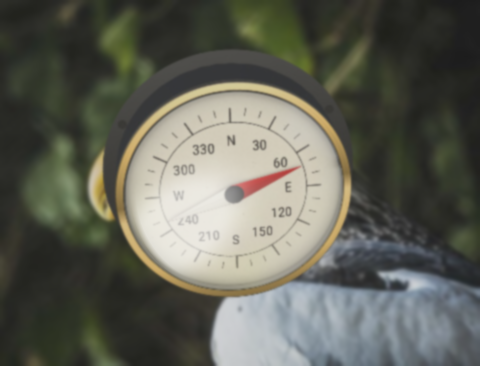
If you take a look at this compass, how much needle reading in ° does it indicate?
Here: 70 °
